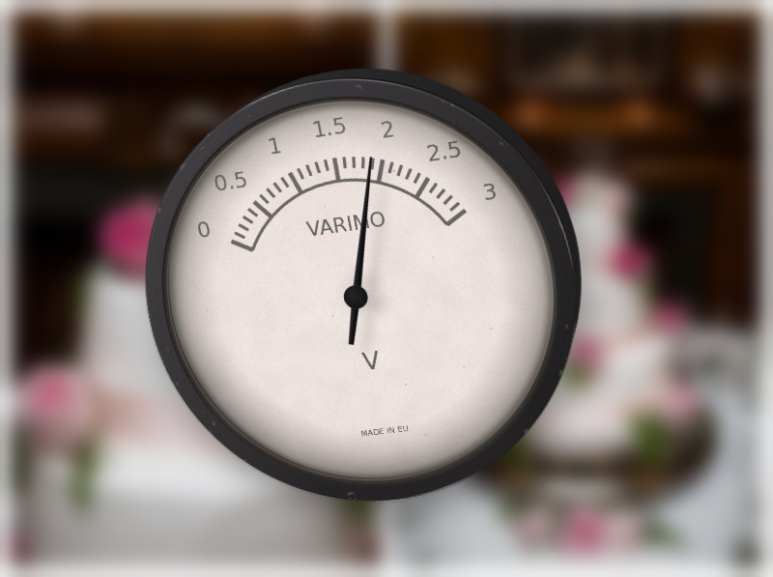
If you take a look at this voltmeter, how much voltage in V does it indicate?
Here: 1.9 V
